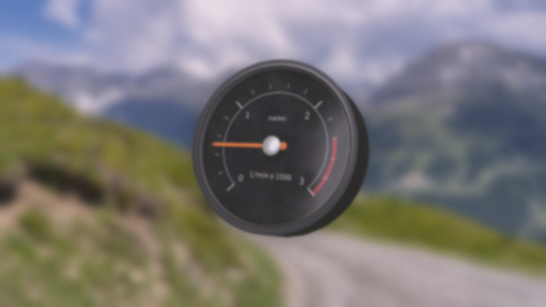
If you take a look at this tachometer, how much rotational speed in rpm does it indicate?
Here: 500 rpm
